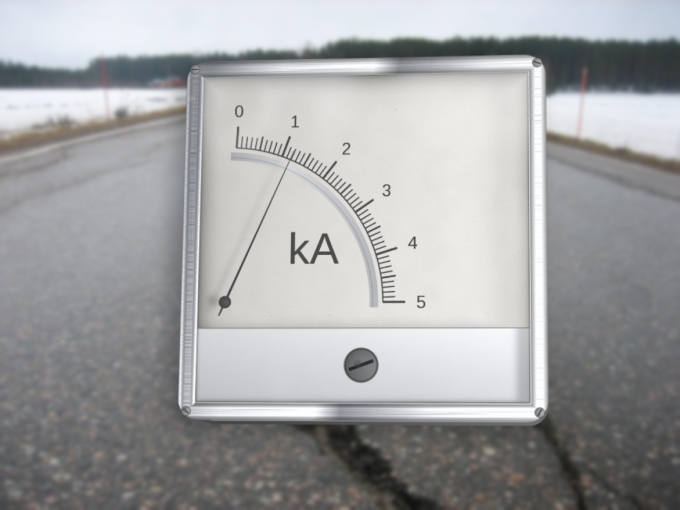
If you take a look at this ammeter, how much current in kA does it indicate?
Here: 1.2 kA
